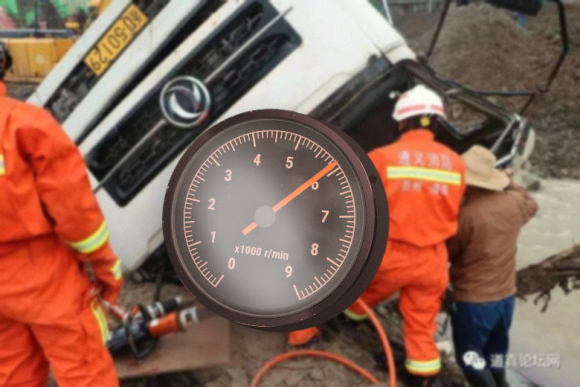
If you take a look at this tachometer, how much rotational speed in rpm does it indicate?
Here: 5900 rpm
